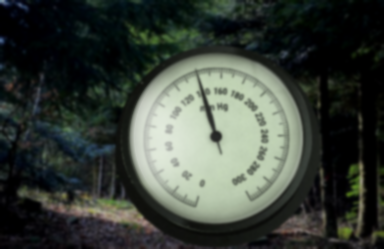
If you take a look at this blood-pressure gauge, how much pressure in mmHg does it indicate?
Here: 140 mmHg
